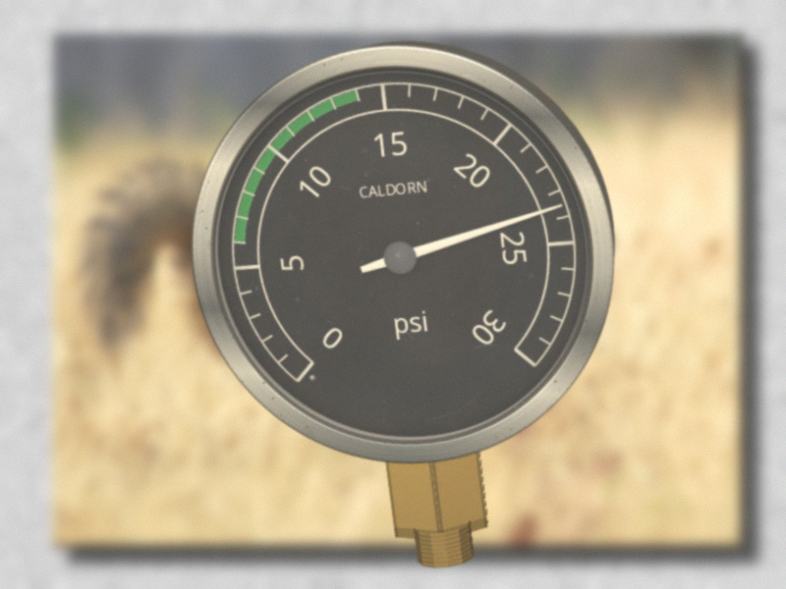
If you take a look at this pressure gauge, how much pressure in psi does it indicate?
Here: 23.5 psi
